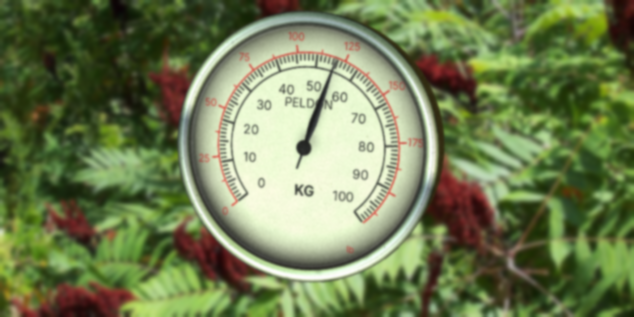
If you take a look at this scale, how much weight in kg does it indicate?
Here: 55 kg
